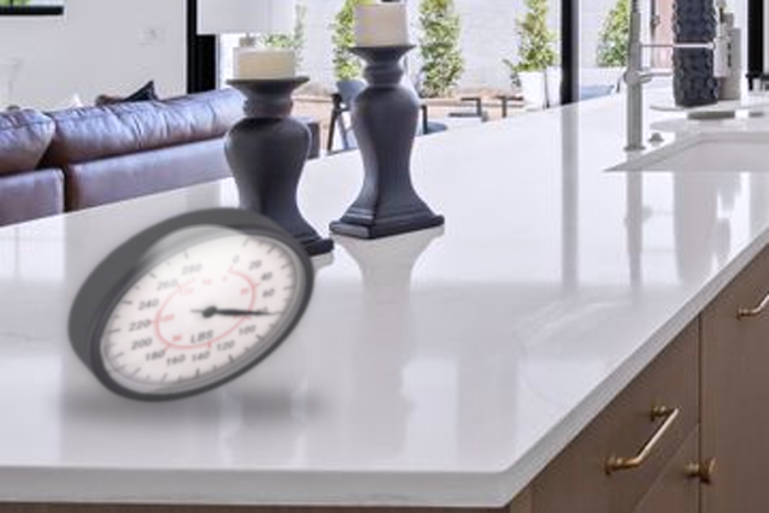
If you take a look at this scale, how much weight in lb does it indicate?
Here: 80 lb
